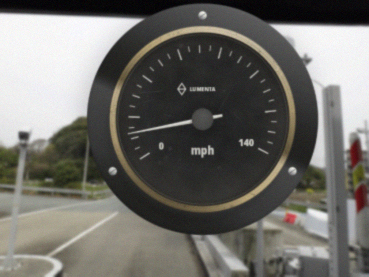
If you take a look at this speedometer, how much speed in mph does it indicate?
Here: 12.5 mph
